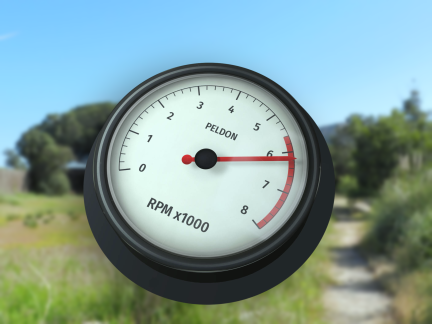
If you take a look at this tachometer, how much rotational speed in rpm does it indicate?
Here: 6200 rpm
